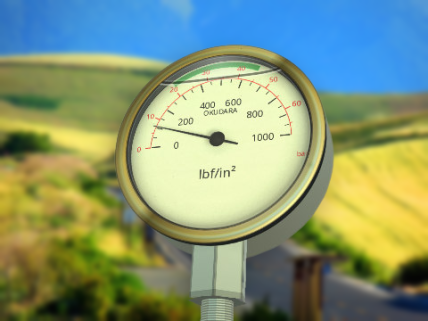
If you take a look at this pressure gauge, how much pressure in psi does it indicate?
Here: 100 psi
